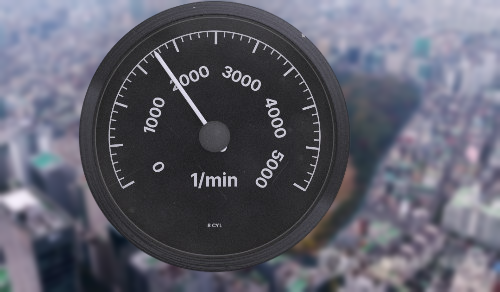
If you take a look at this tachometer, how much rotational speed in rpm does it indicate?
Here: 1750 rpm
